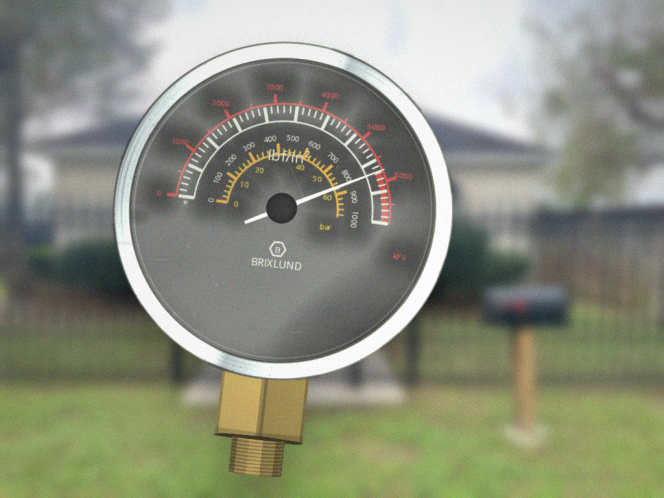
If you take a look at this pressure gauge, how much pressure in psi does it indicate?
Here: 840 psi
